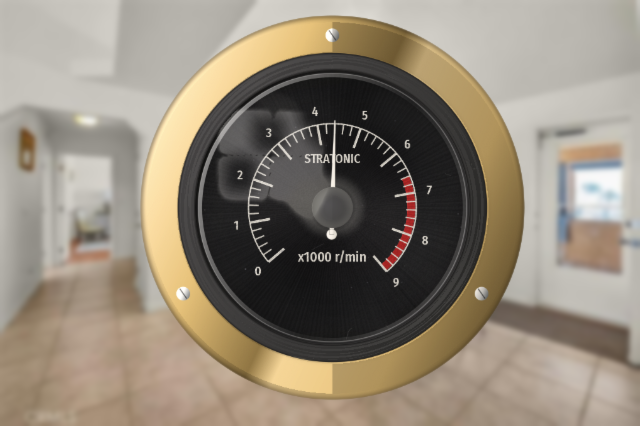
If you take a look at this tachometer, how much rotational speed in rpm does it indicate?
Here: 4400 rpm
